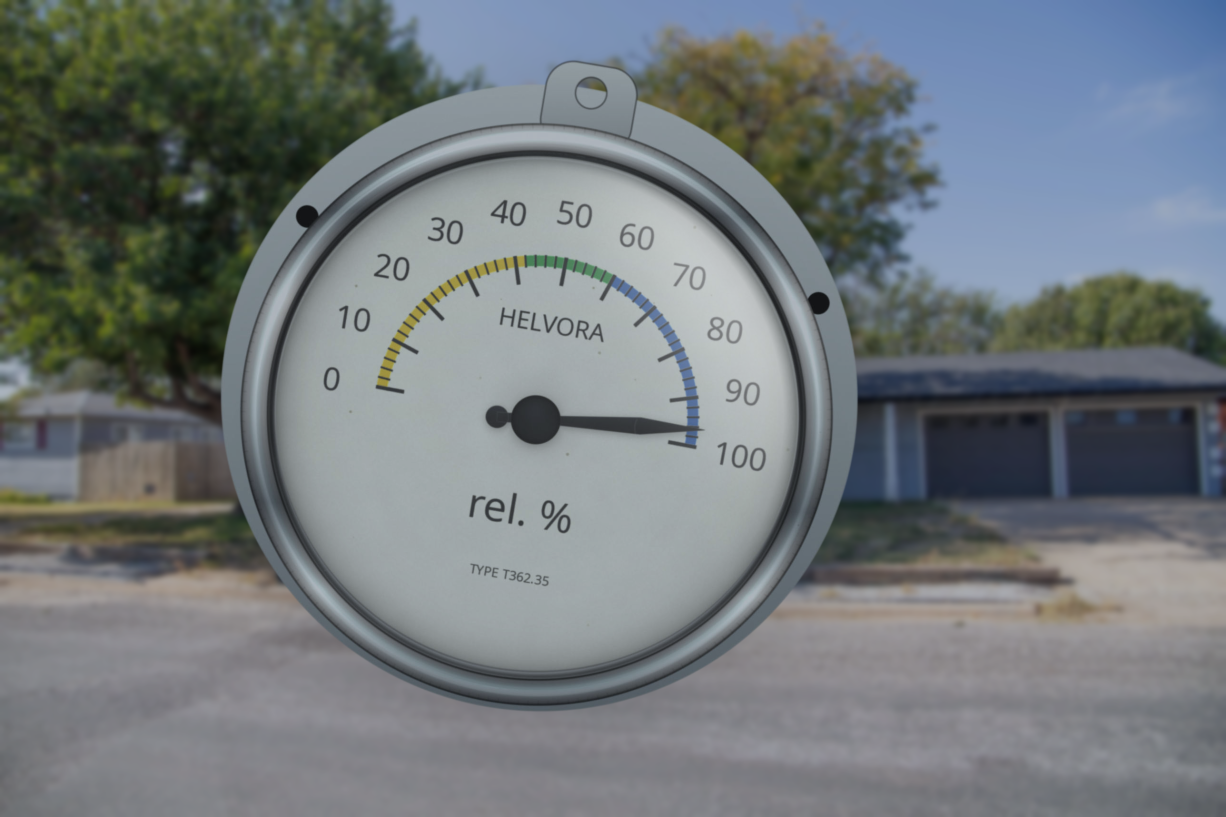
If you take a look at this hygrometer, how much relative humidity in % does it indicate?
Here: 96 %
